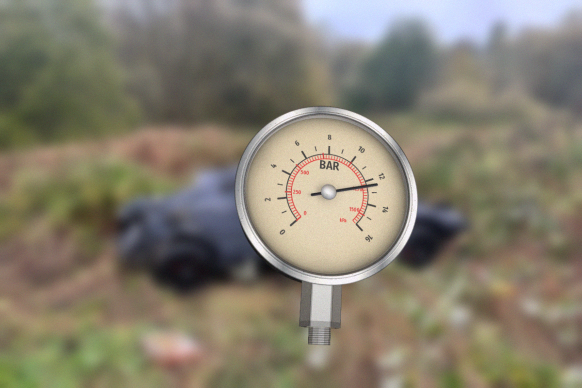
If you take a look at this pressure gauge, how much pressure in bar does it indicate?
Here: 12.5 bar
